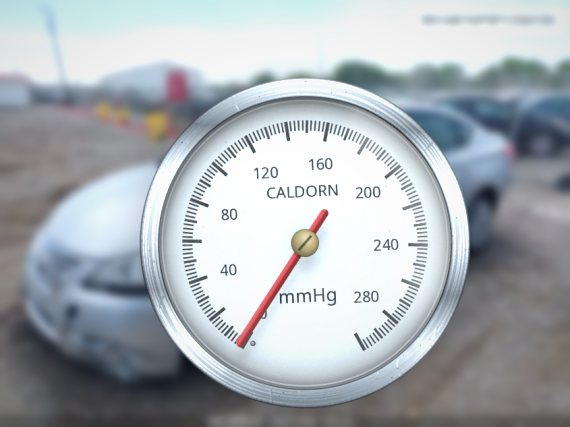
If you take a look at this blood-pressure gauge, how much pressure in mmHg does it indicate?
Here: 2 mmHg
